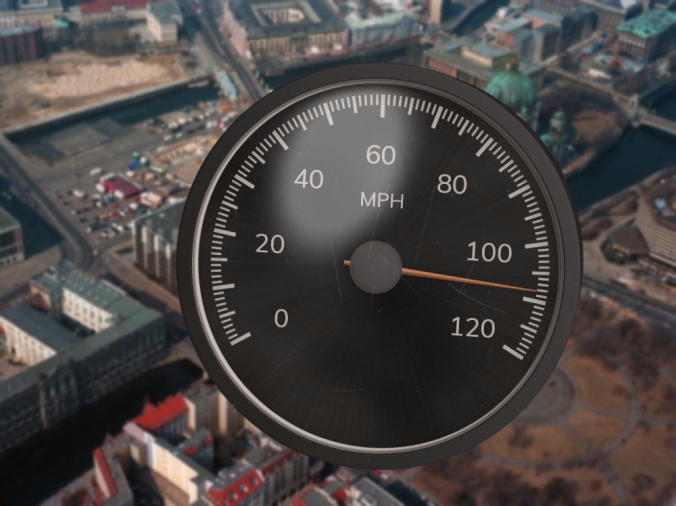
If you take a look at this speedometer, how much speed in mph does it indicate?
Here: 108 mph
